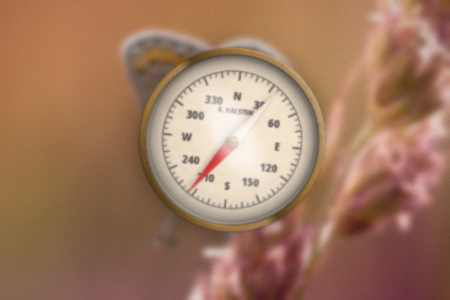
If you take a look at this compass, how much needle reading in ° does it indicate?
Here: 215 °
